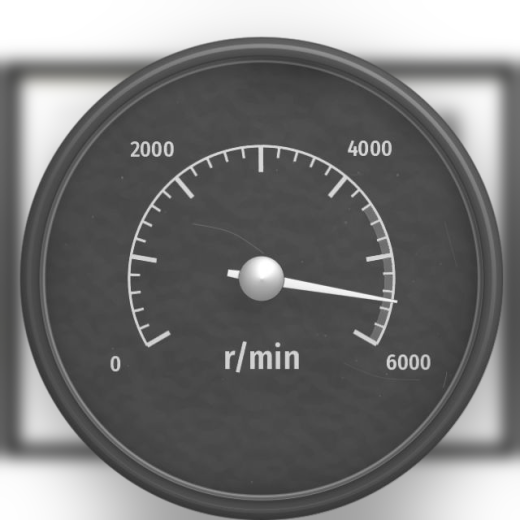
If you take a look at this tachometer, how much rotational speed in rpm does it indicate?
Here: 5500 rpm
